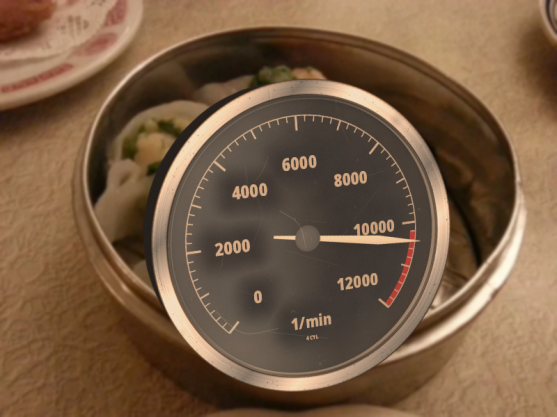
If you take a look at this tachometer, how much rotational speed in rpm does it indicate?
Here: 10400 rpm
